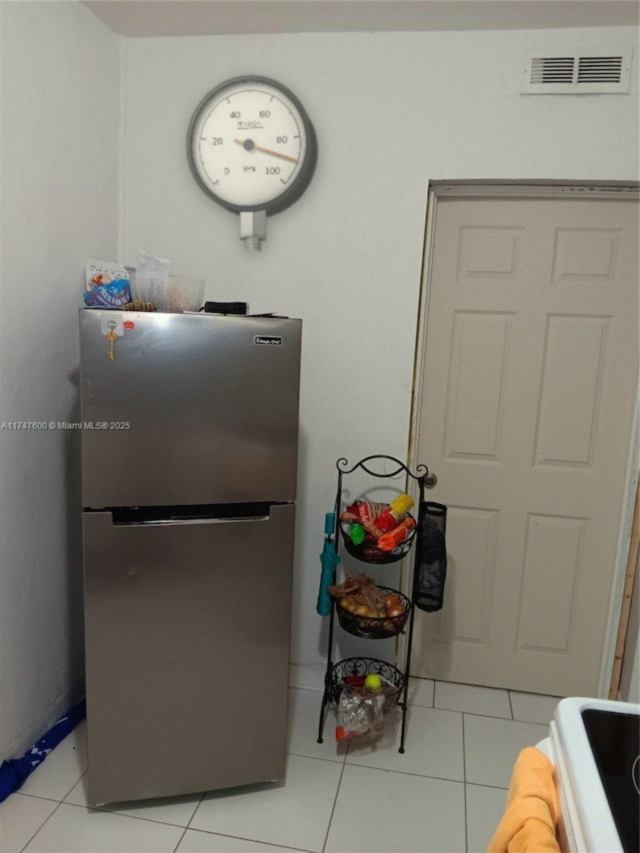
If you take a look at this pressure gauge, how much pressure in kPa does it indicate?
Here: 90 kPa
